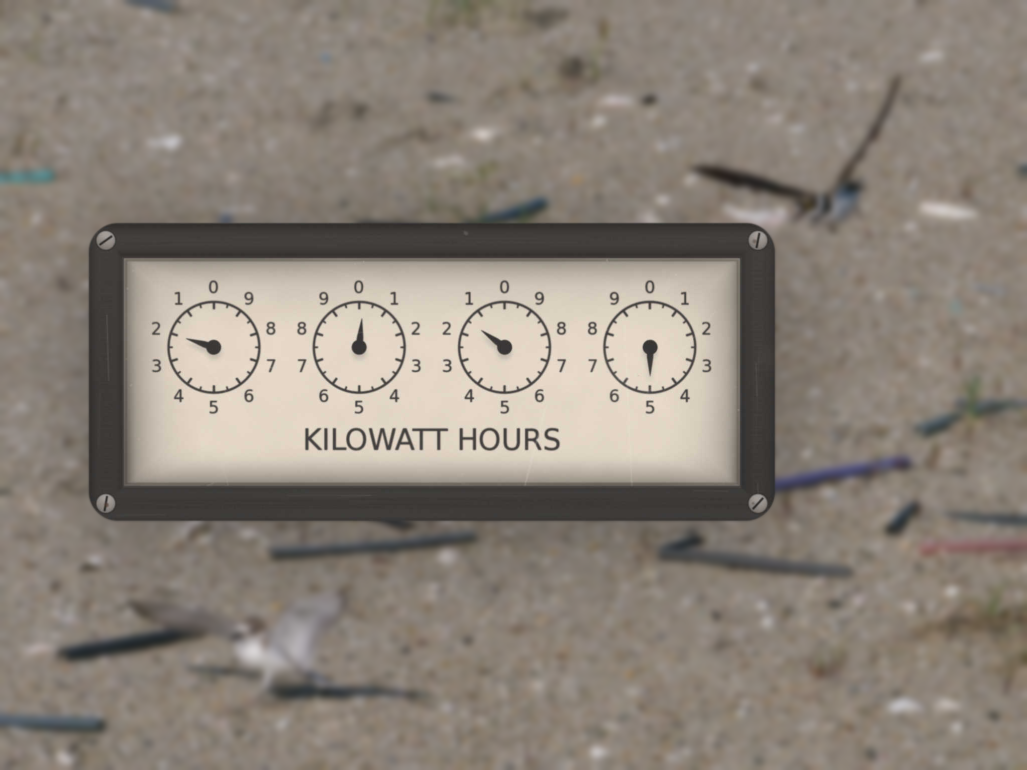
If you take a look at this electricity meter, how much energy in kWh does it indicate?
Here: 2015 kWh
